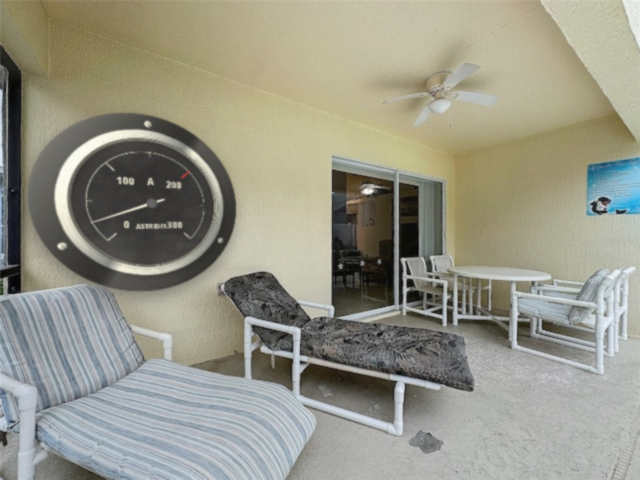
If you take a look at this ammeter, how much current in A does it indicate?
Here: 25 A
